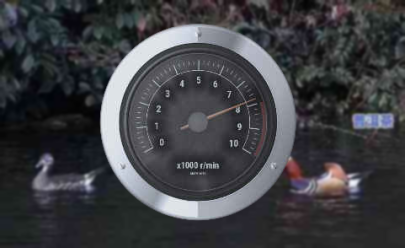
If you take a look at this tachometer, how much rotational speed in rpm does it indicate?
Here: 7800 rpm
